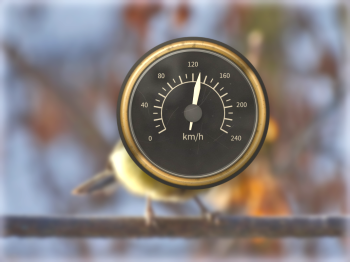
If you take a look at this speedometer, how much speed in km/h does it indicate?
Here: 130 km/h
